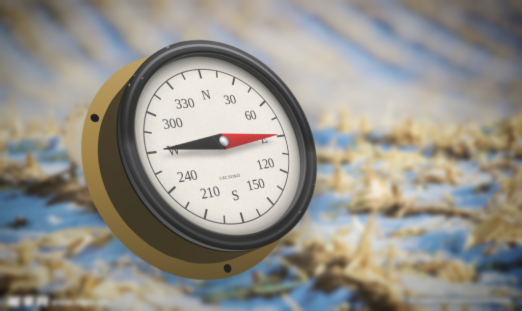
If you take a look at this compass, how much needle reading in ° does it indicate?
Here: 90 °
